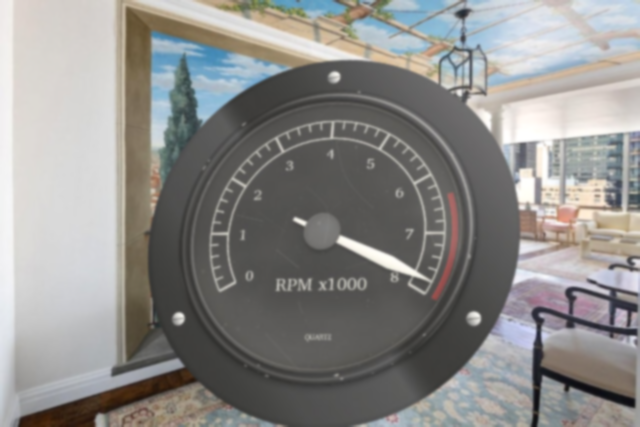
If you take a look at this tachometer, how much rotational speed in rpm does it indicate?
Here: 7800 rpm
